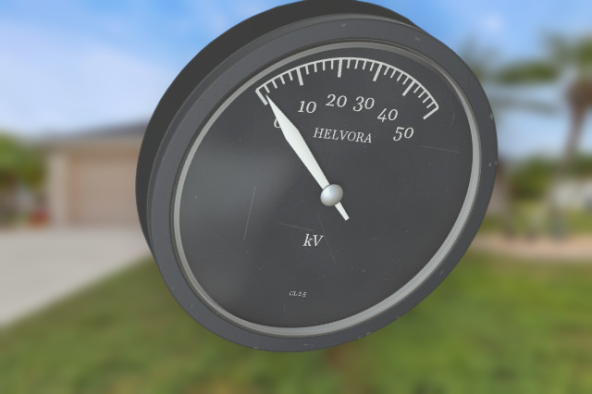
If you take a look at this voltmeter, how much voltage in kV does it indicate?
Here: 1 kV
